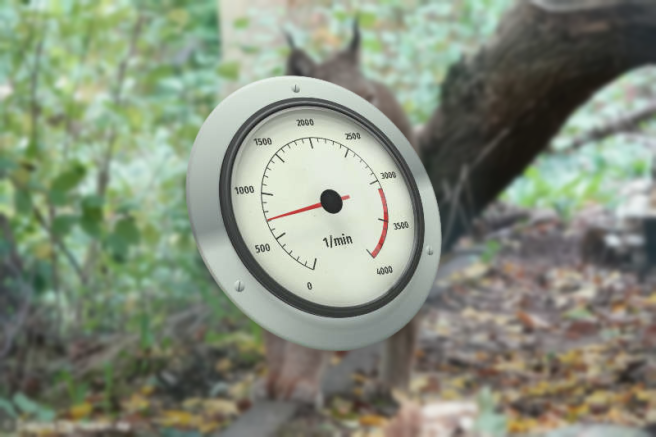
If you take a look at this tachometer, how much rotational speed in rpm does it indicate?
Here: 700 rpm
